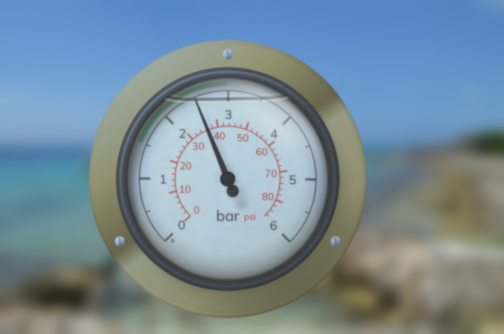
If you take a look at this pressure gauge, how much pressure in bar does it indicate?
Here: 2.5 bar
